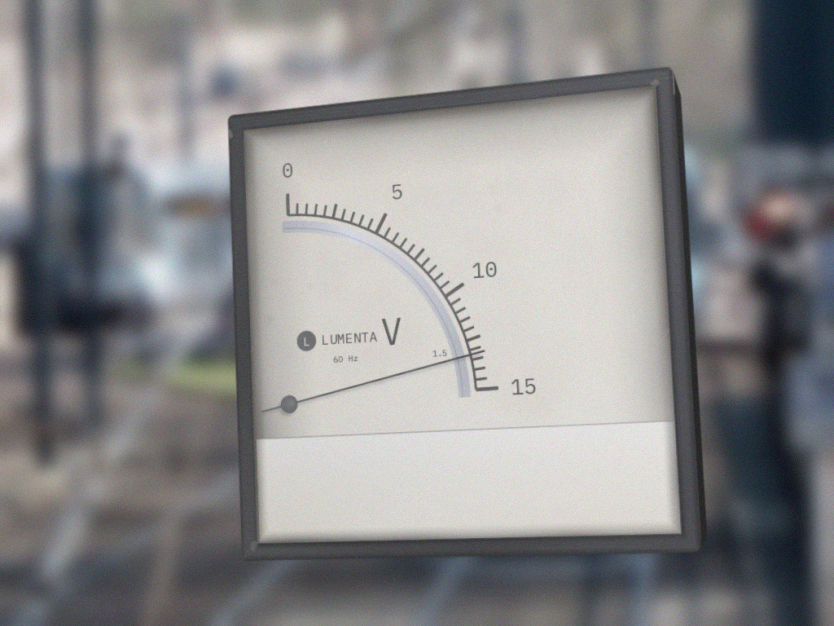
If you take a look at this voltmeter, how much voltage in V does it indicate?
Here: 13.25 V
